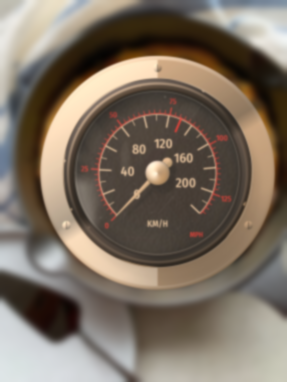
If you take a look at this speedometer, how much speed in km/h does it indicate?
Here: 0 km/h
